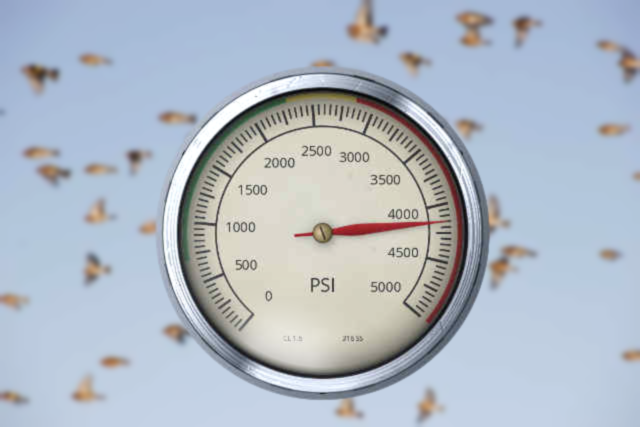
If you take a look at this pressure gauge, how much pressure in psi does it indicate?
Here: 4150 psi
